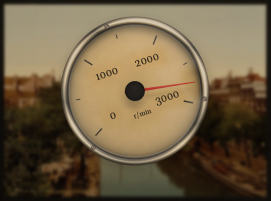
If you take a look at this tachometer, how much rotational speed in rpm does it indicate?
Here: 2750 rpm
